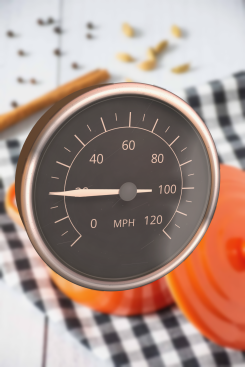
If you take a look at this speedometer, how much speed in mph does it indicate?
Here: 20 mph
